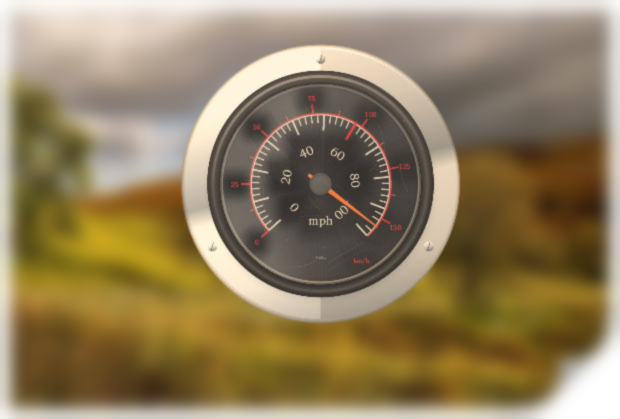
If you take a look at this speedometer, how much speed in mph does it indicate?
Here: 96 mph
